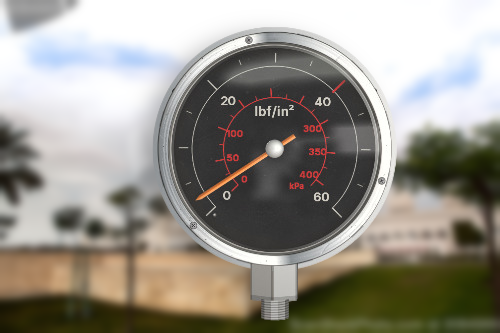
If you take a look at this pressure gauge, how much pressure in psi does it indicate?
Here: 2.5 psi
